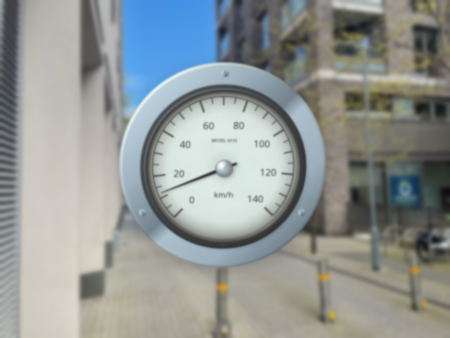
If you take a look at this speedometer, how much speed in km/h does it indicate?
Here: 12.5 km/h
